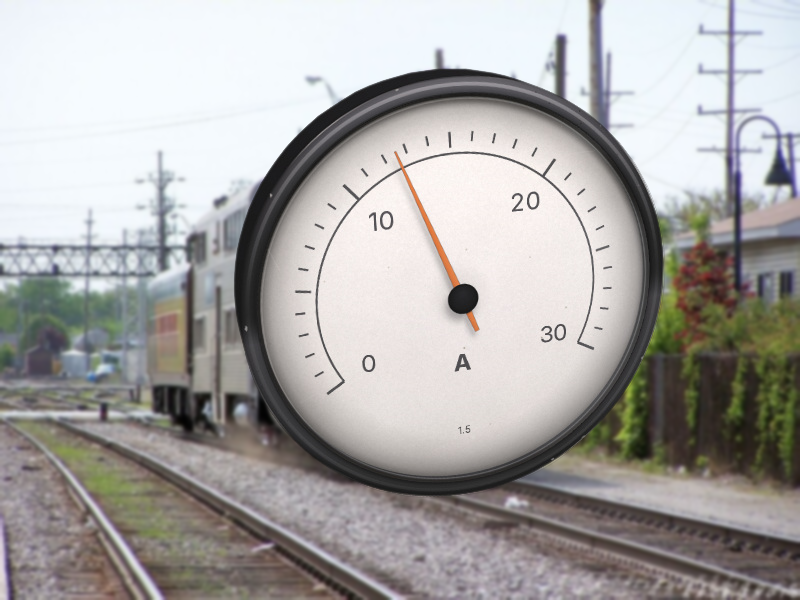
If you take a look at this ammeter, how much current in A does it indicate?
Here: 12.5 A
